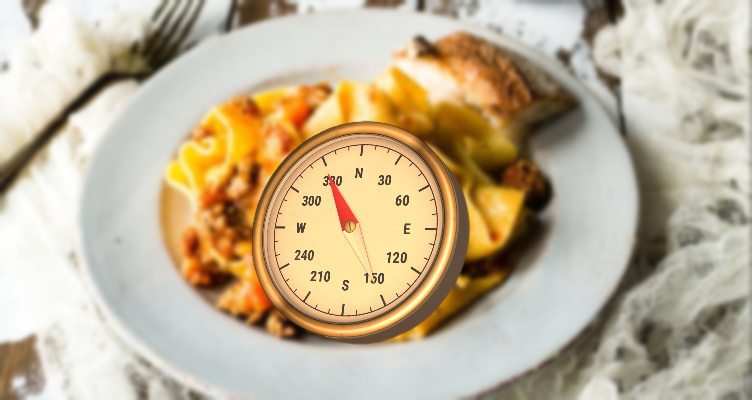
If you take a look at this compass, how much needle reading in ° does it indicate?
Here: 330 °
